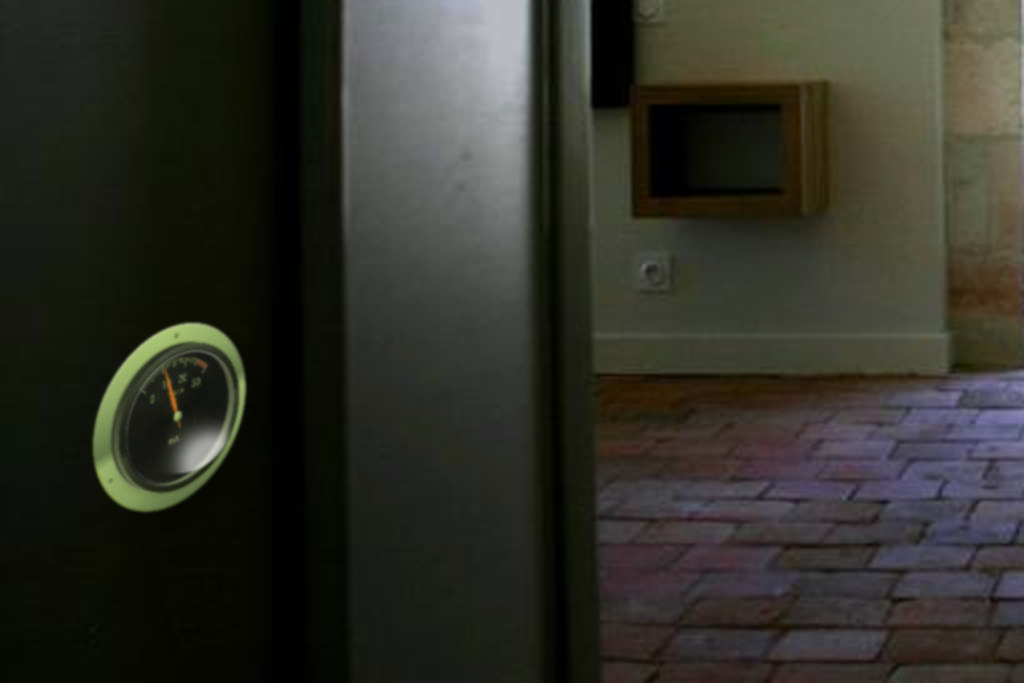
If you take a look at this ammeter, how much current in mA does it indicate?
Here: 10 mA
